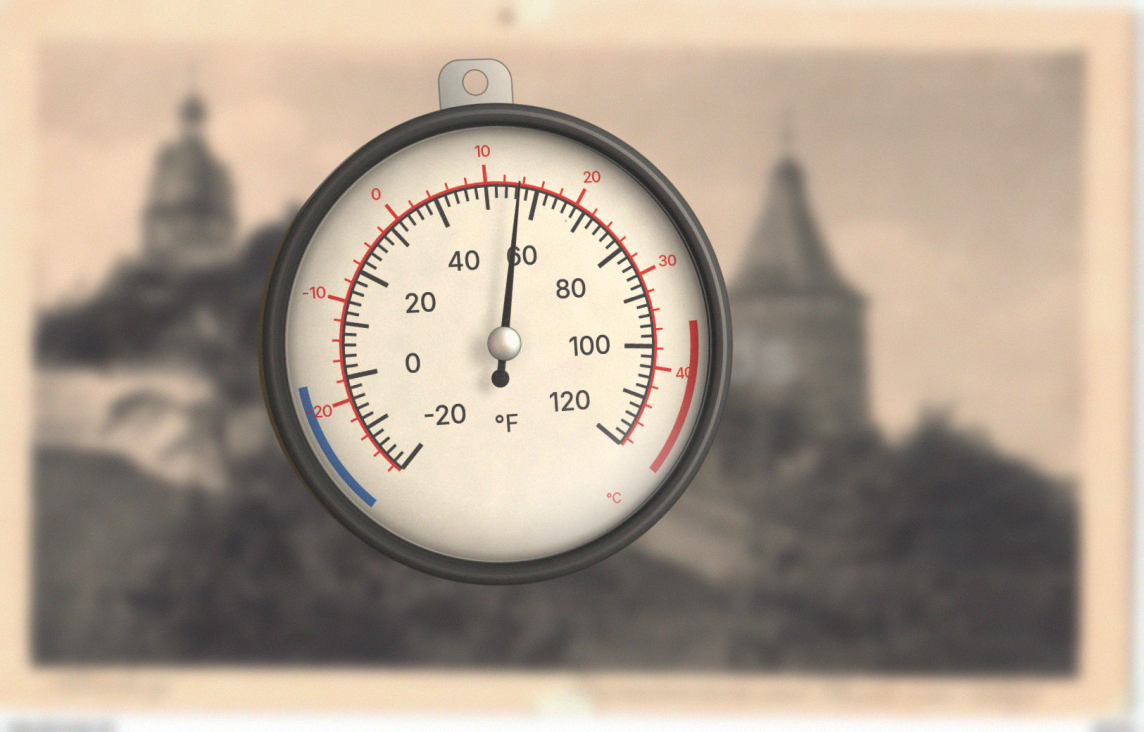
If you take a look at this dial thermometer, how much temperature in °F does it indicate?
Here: 56 °F
